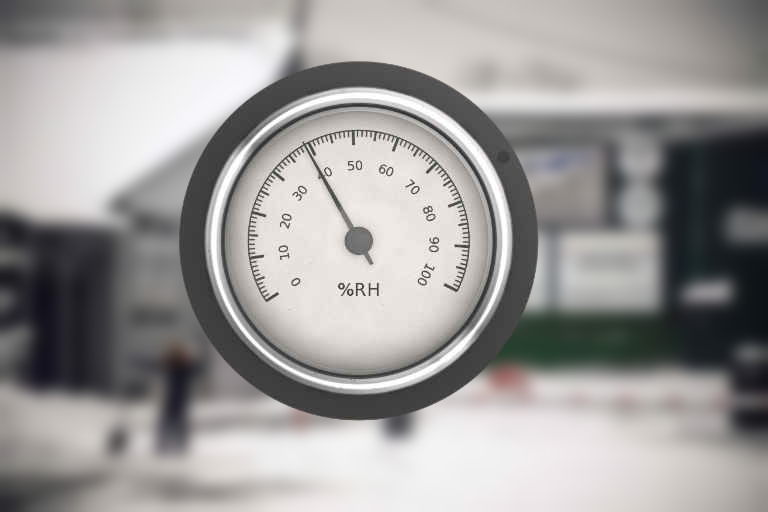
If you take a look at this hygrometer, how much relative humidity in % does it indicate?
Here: 39 %
